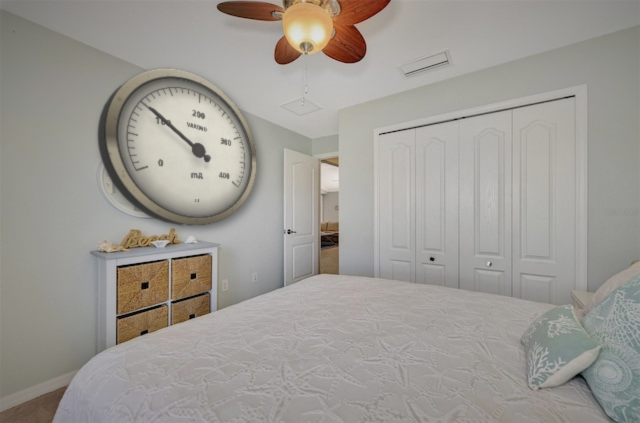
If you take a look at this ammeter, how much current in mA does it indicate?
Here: 100 mA
